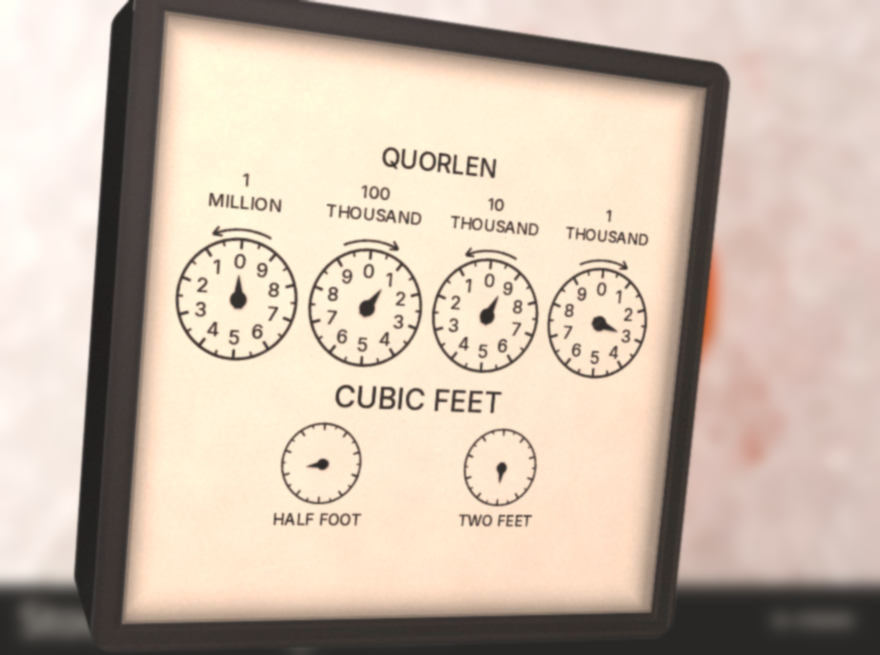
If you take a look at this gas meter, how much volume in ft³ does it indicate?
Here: 9300 ft³
